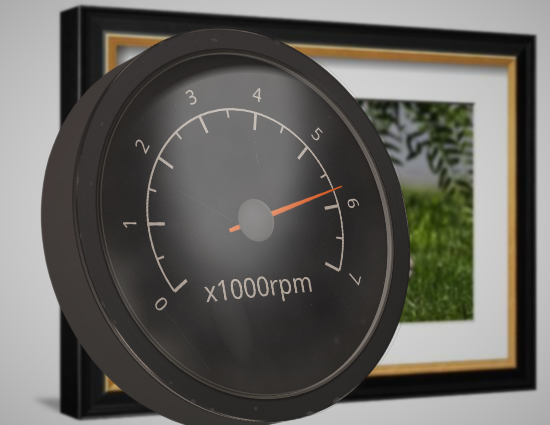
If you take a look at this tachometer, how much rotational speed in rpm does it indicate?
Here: 5750 rpm
